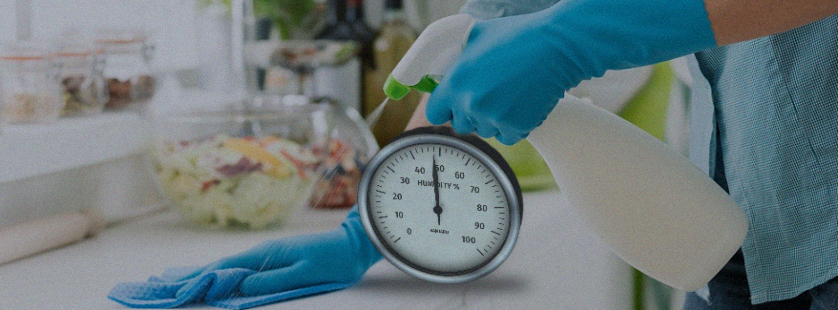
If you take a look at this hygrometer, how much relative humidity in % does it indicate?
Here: 48 %
